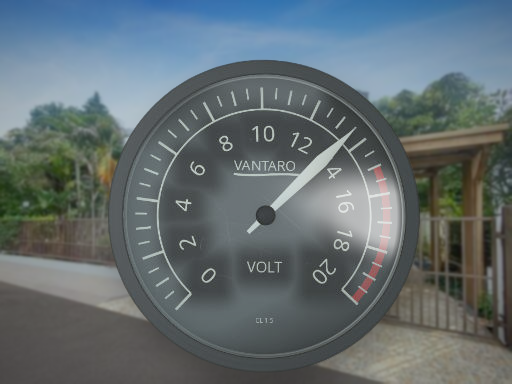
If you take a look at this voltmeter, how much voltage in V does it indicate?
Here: 13.5 V
